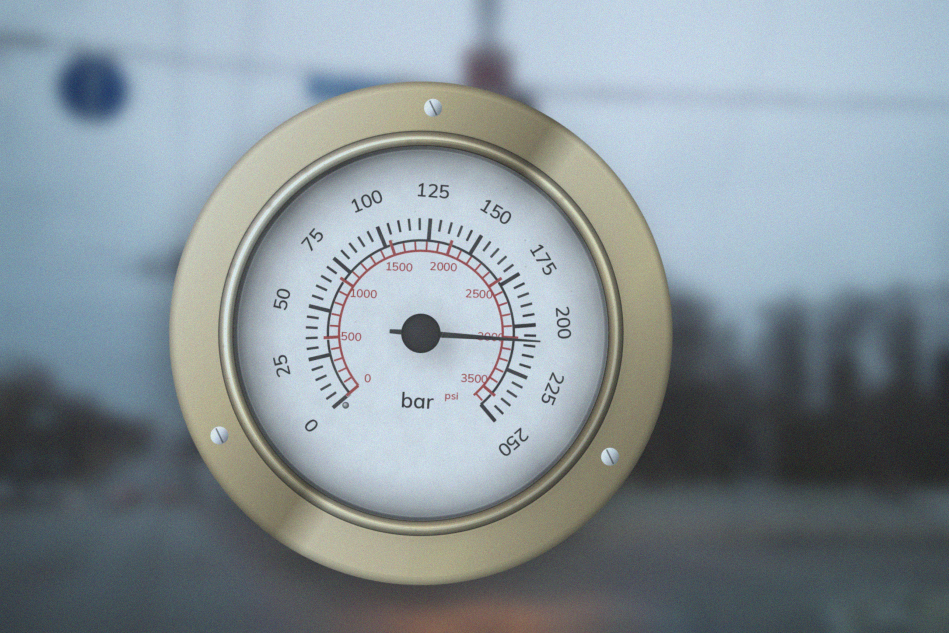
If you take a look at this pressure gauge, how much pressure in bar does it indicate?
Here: 207.5 bar
